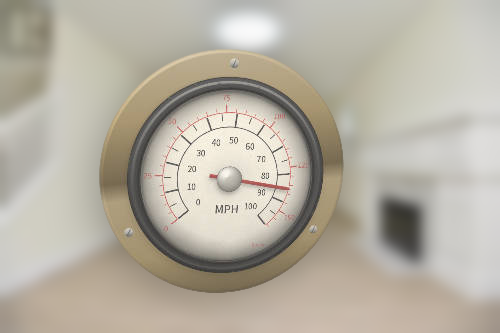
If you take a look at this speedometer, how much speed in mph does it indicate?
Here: 85 mph
